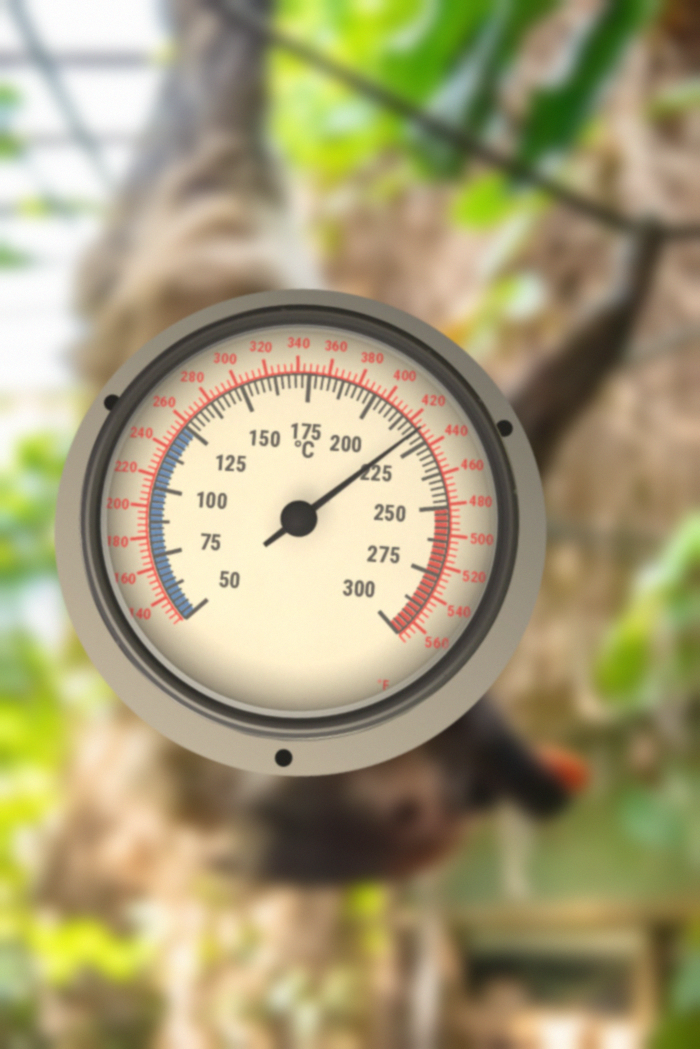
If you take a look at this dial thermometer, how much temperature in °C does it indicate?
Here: 220 °C
